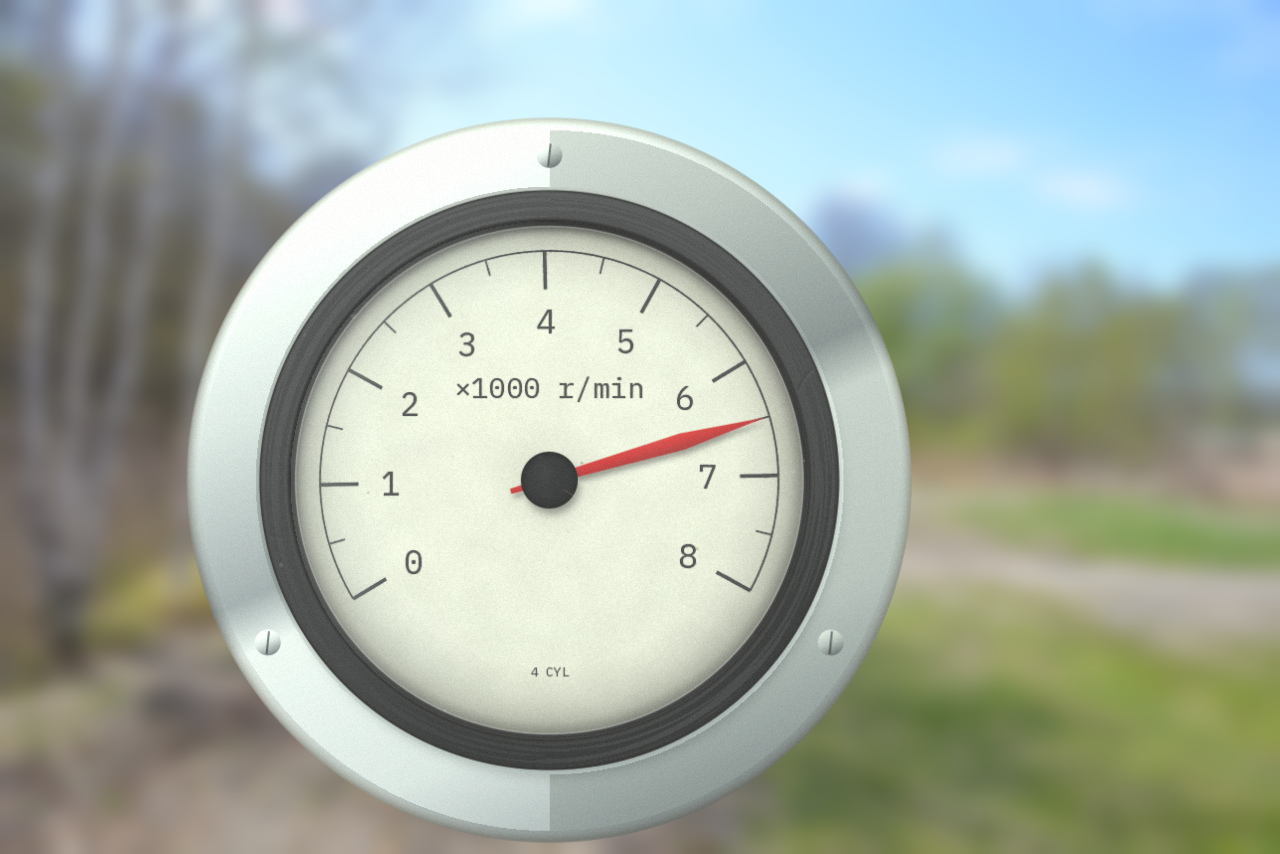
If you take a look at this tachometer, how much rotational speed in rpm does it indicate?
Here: 6500 rpm
